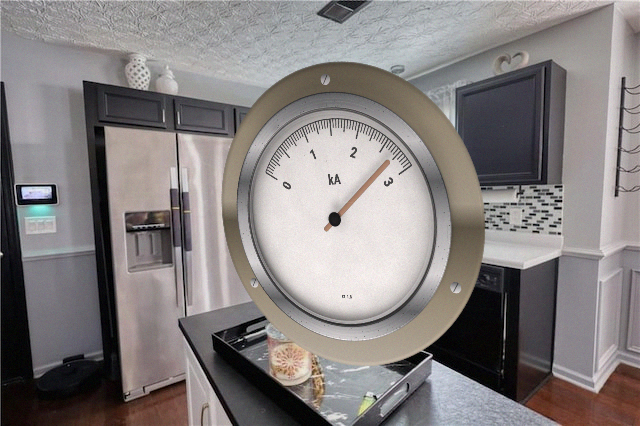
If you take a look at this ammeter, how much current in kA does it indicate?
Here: 2.75 kA
